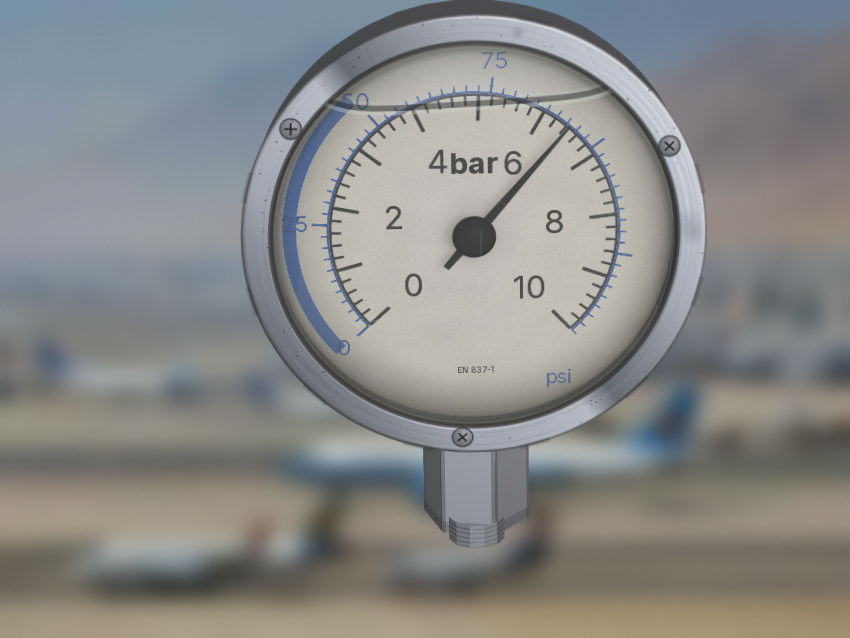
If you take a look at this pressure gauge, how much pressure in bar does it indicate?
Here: 6.4 bar
